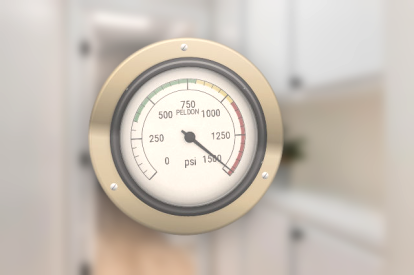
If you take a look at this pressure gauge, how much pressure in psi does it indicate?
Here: 1475 psi
